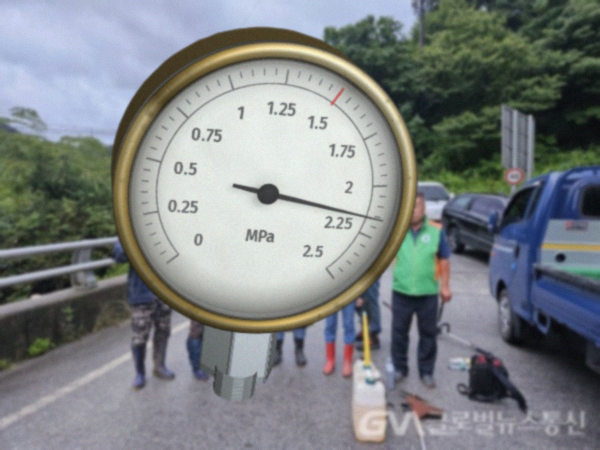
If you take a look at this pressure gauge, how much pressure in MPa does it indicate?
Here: 2.15 MPa
